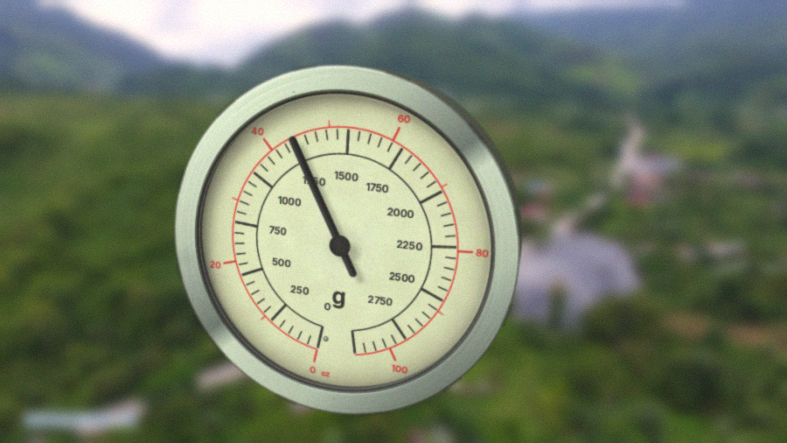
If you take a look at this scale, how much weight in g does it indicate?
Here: 1250 g
